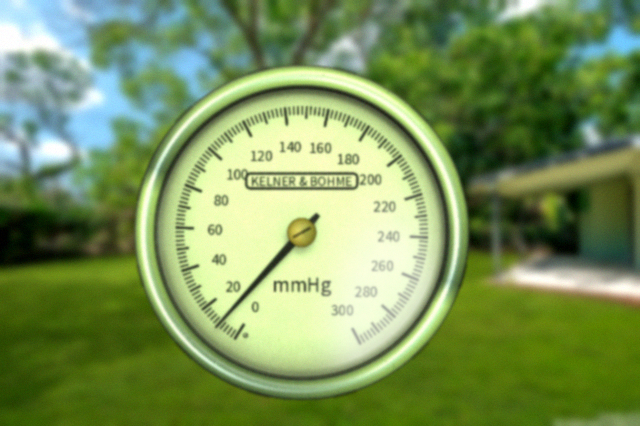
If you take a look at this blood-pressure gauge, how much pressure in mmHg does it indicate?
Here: 10 mmHg
